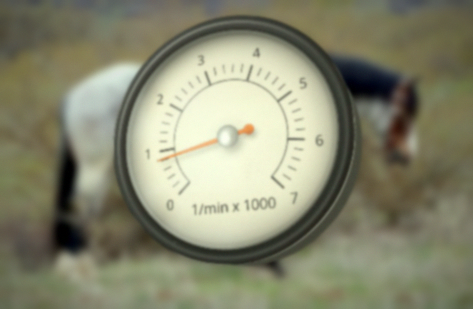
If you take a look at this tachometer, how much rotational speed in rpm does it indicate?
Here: 800 rpm
